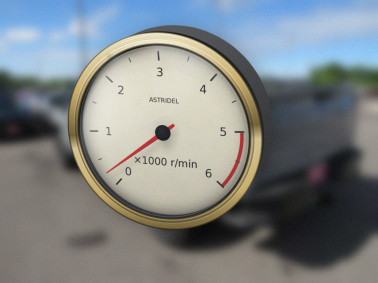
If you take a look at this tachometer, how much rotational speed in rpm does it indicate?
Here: 250 rpm
